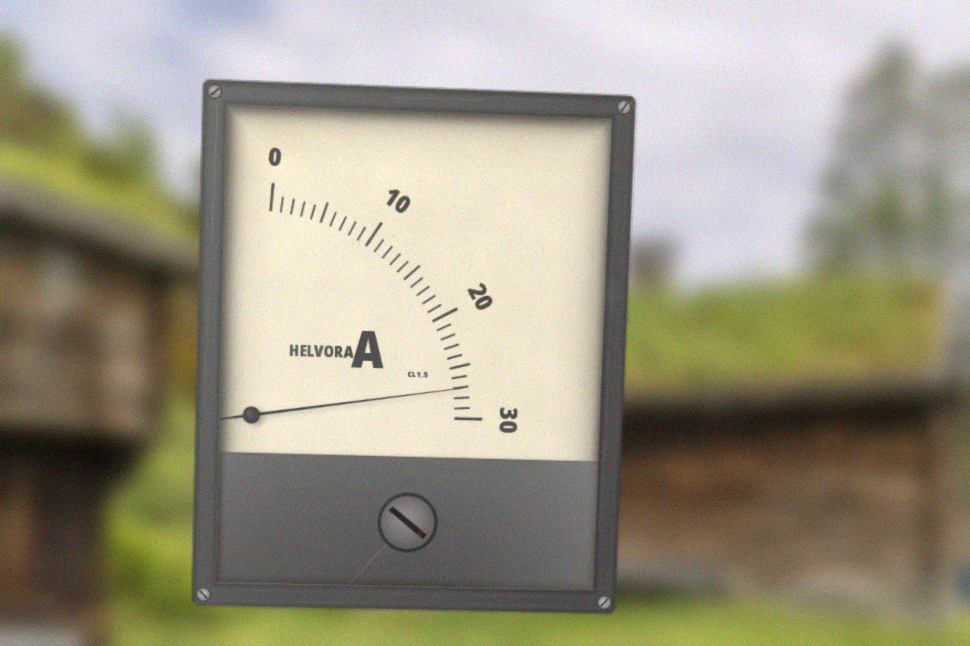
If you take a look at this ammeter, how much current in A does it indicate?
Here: 27 A
